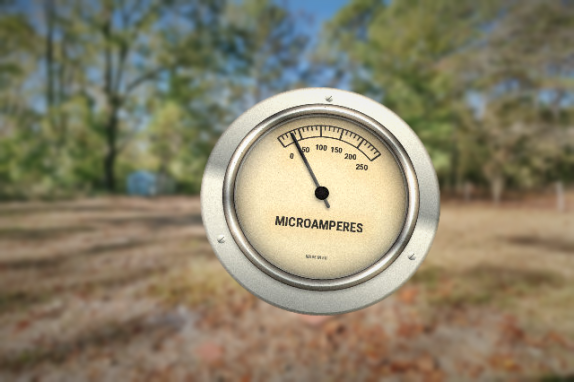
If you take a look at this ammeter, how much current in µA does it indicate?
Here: 30 µA
